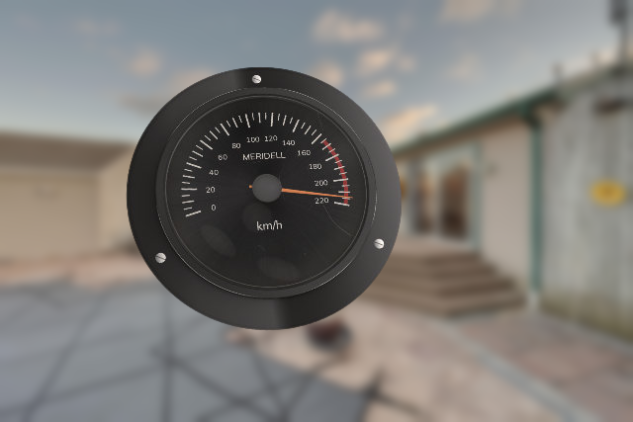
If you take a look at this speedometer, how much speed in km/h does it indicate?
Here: 215 km/h
